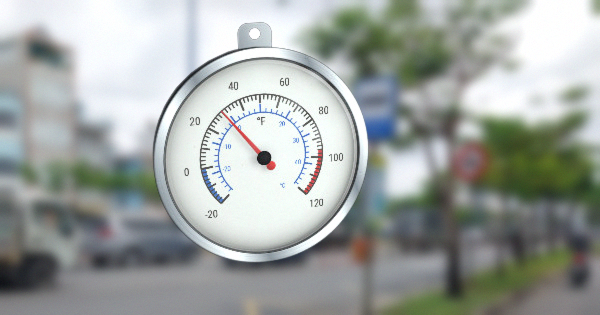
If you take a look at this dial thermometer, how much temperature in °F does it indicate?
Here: 30 °F
